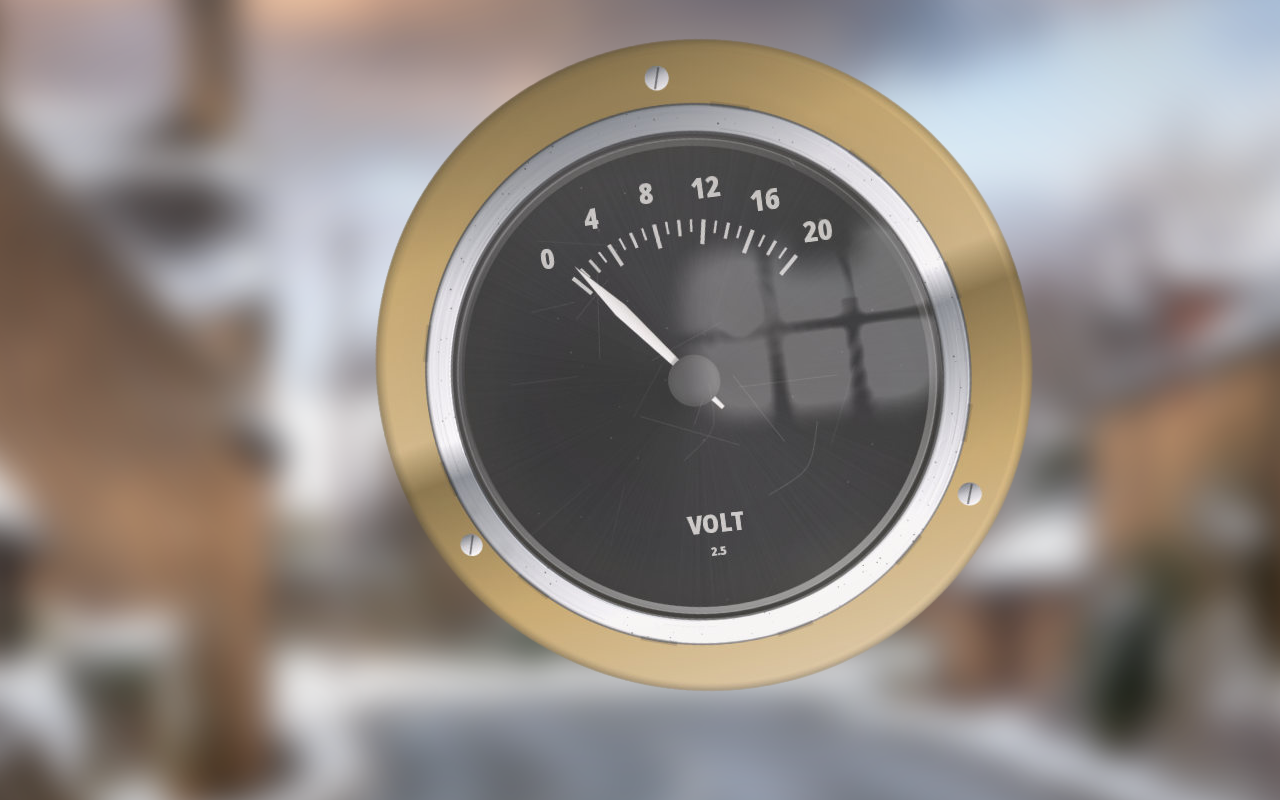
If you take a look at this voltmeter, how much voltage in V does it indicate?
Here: 1 V
